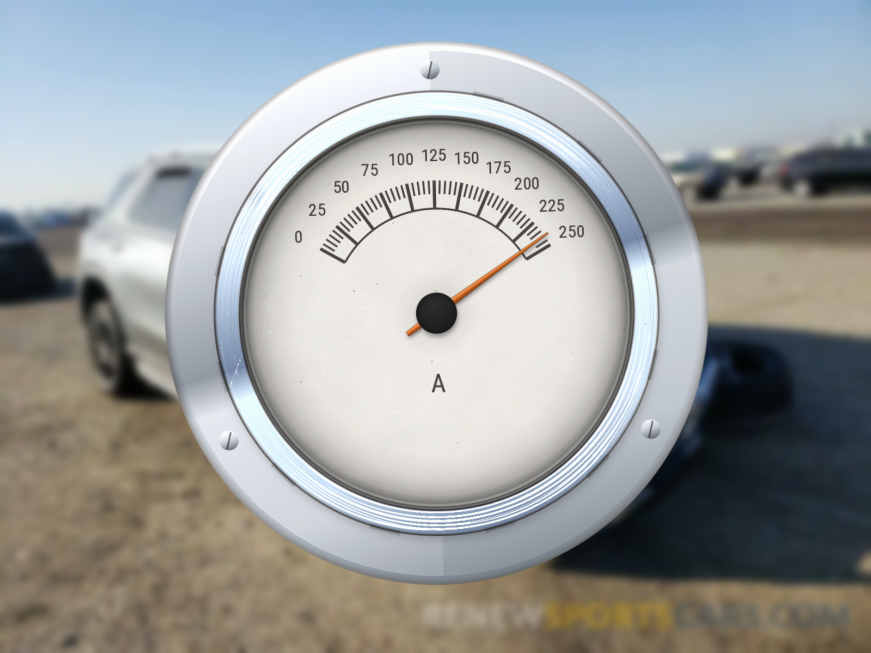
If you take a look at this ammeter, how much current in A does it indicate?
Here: 240 A
